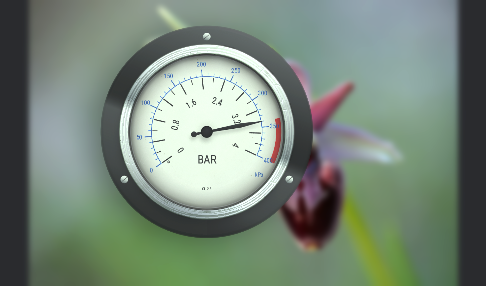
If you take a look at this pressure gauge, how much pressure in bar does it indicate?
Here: 3.4 bar
